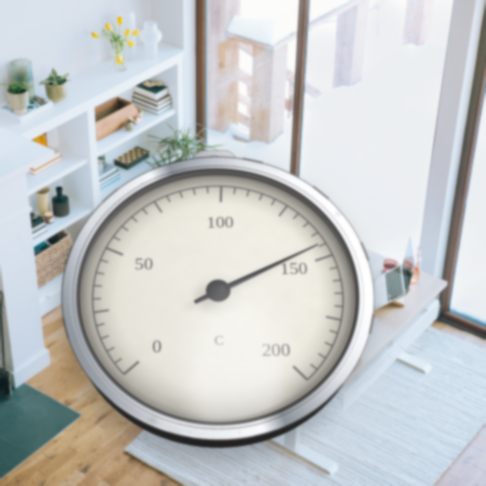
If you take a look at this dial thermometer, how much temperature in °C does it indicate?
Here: 145 °C
